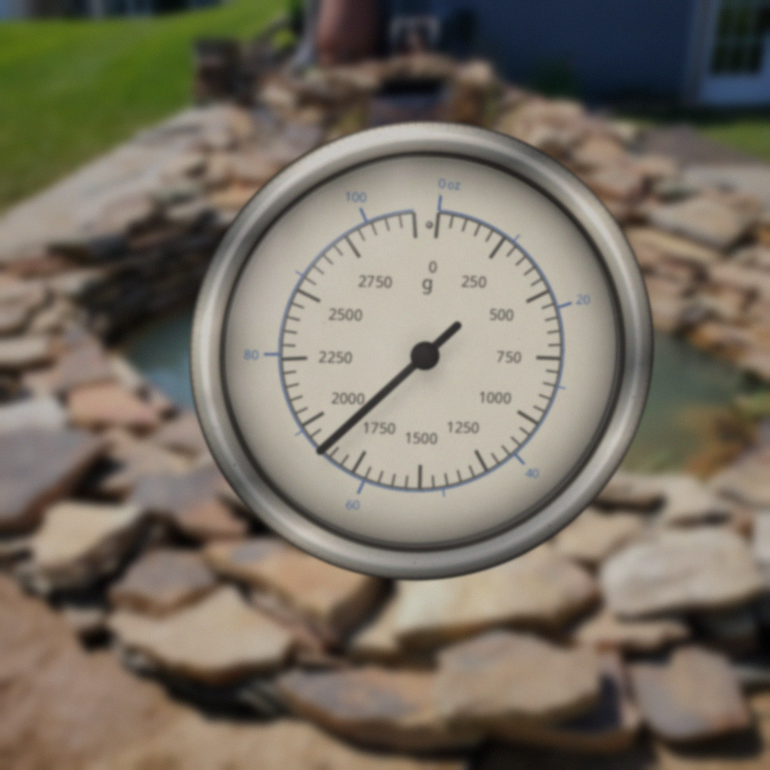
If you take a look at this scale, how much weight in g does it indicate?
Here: 1900 g
